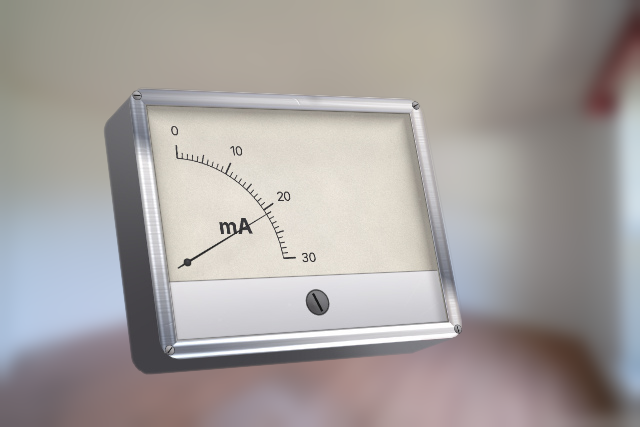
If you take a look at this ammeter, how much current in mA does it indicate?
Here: 21 mA
